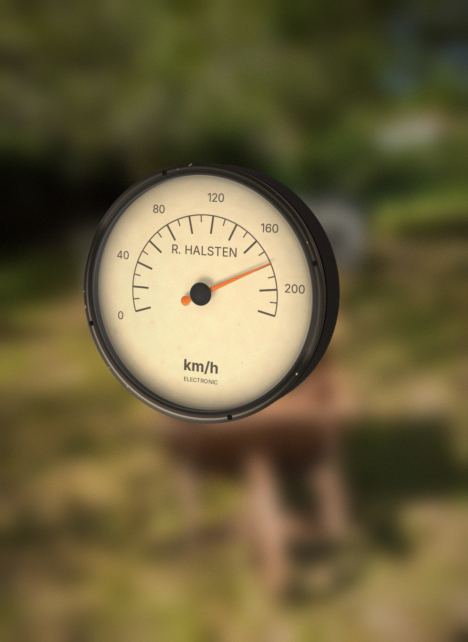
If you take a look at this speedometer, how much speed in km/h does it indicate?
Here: 180 km/h
